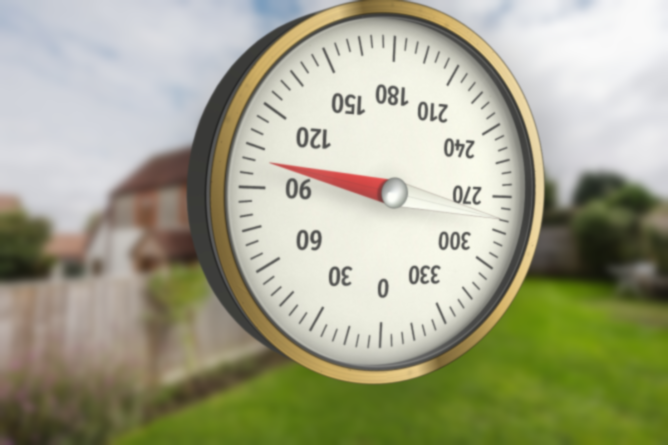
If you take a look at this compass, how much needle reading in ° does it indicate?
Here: 100 °
